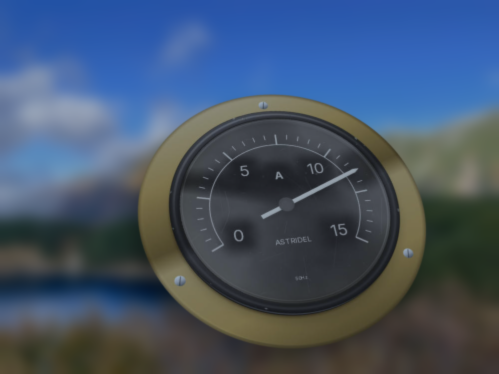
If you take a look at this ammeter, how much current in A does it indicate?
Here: 11.5 A
